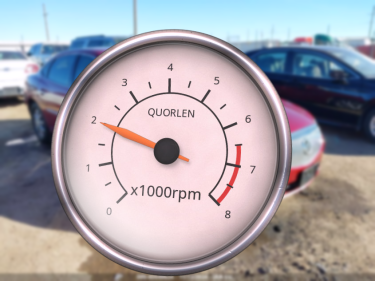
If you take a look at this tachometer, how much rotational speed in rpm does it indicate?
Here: 2000 rpm
